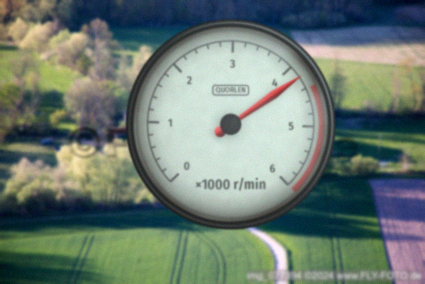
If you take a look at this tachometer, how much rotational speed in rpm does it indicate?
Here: 4200 rpm
